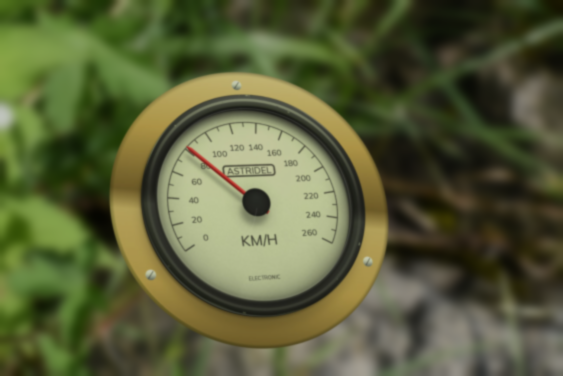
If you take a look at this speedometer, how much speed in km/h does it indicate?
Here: 80 km/h
